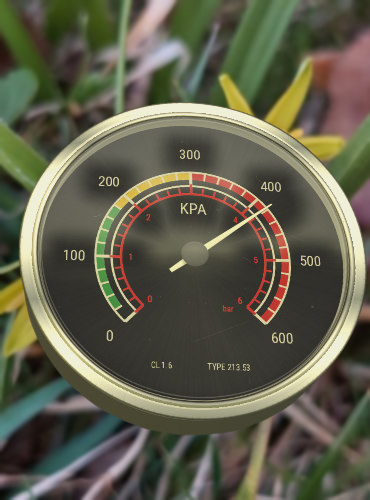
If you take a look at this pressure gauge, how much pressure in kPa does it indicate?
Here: 420 kPa
